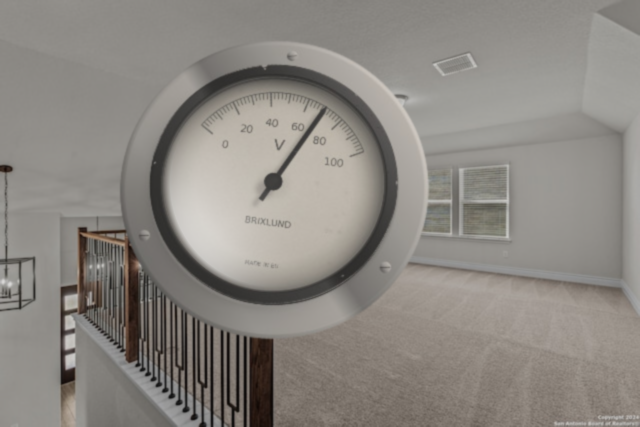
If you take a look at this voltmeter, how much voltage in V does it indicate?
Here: 70 V
